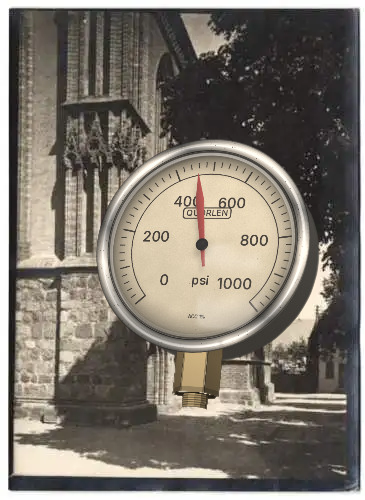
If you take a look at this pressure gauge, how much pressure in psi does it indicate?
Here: 460 psi
